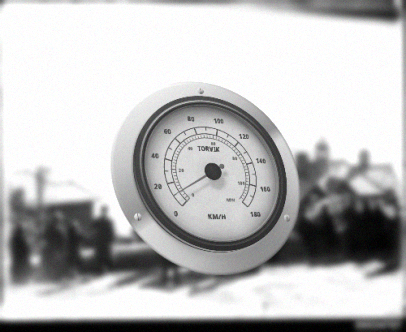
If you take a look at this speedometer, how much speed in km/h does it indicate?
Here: 10 km/h
